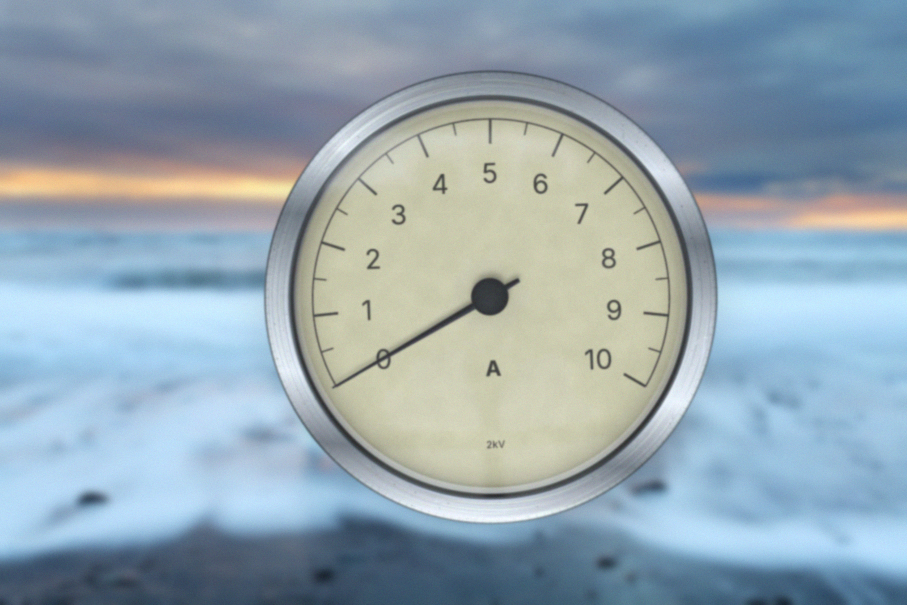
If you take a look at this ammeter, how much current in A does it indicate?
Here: 0 A
